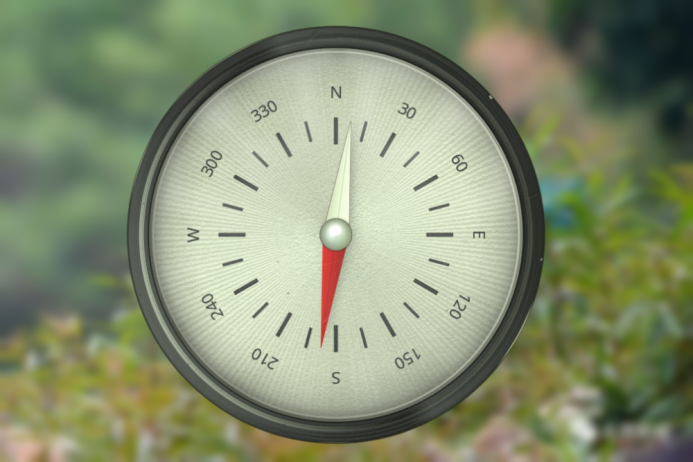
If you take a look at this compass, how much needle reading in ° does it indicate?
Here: 187.5 °
